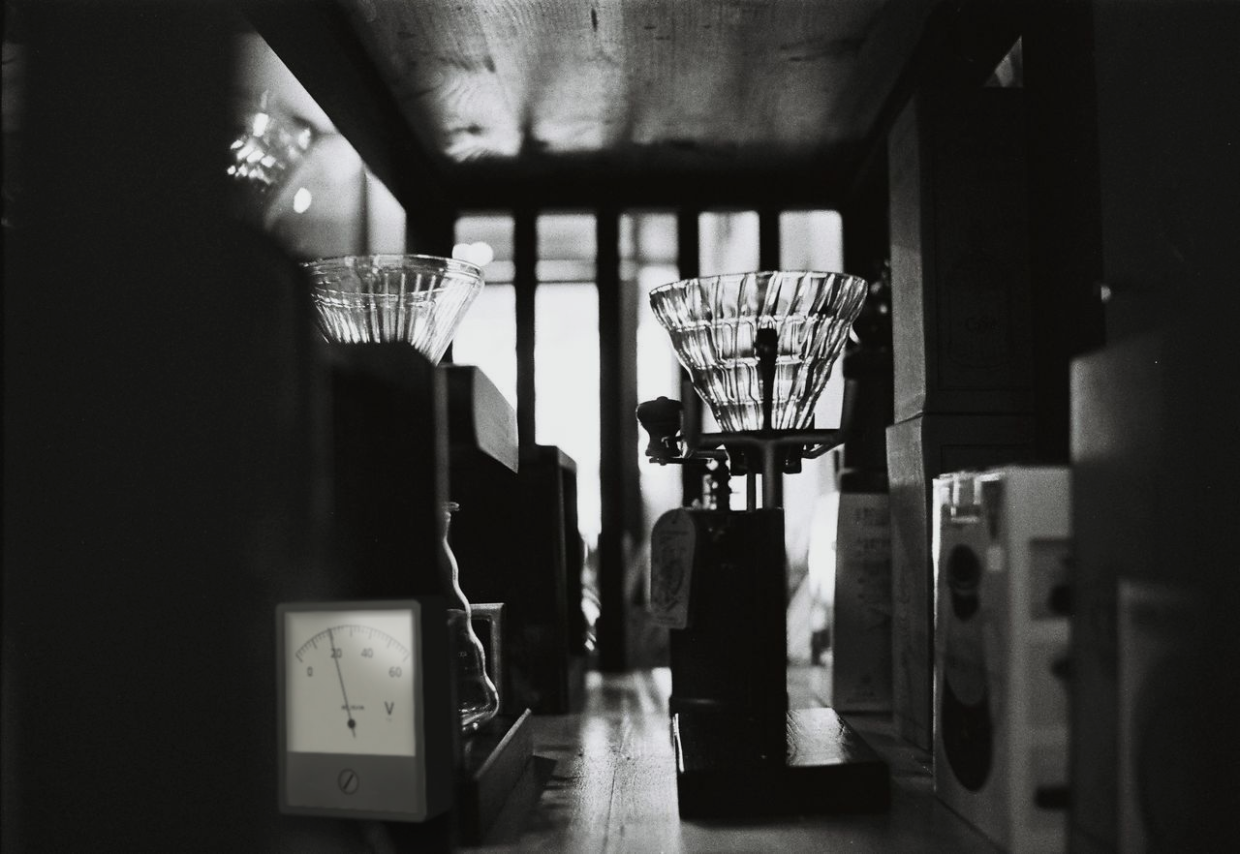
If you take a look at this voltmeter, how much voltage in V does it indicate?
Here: 20 V
